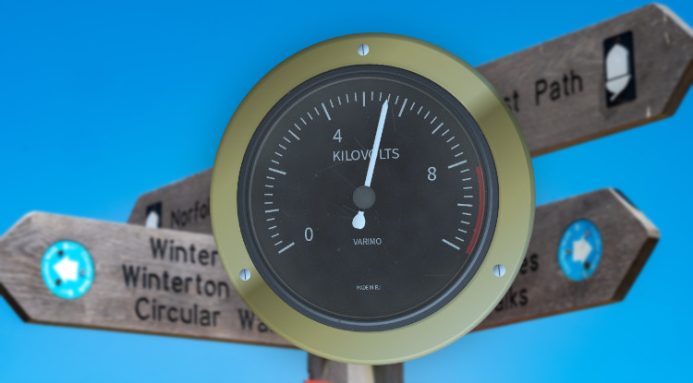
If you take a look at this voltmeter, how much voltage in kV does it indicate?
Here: 5.6 kV
